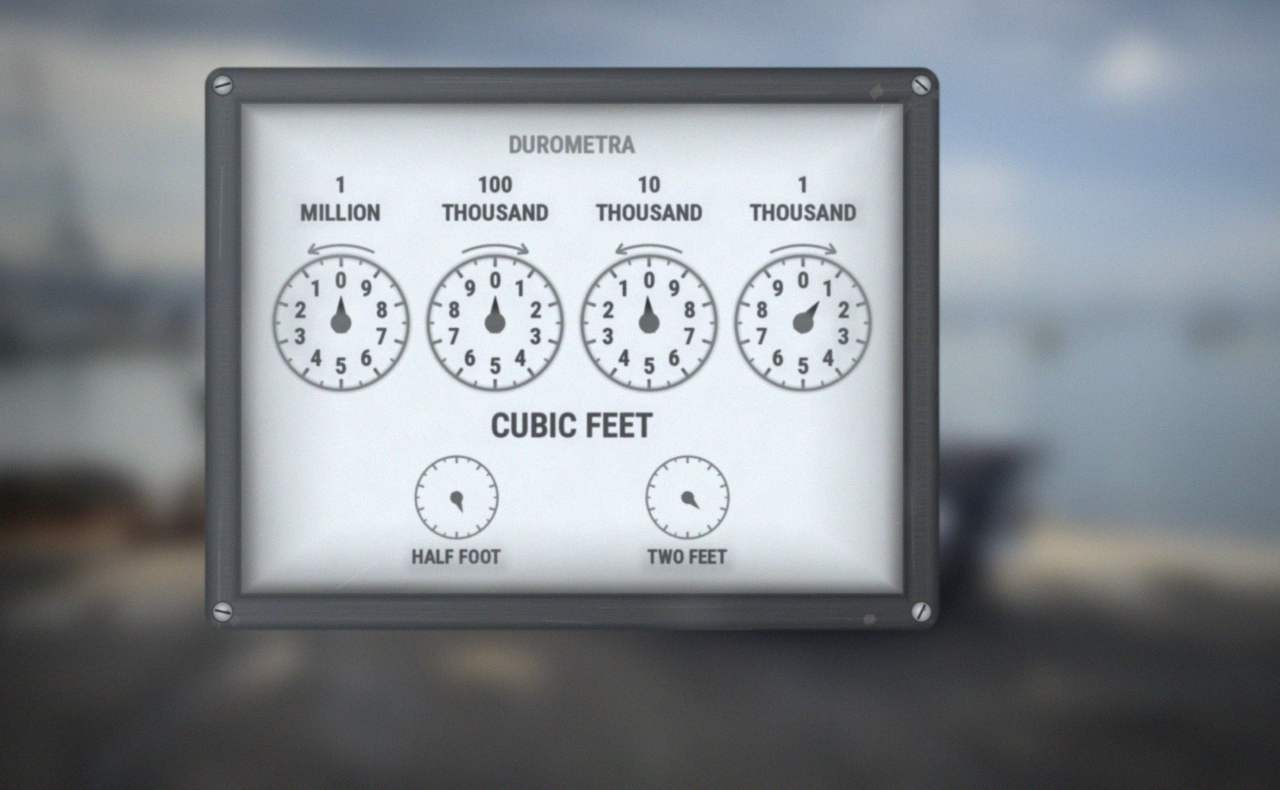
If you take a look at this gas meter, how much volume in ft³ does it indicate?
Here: 100 ft³
